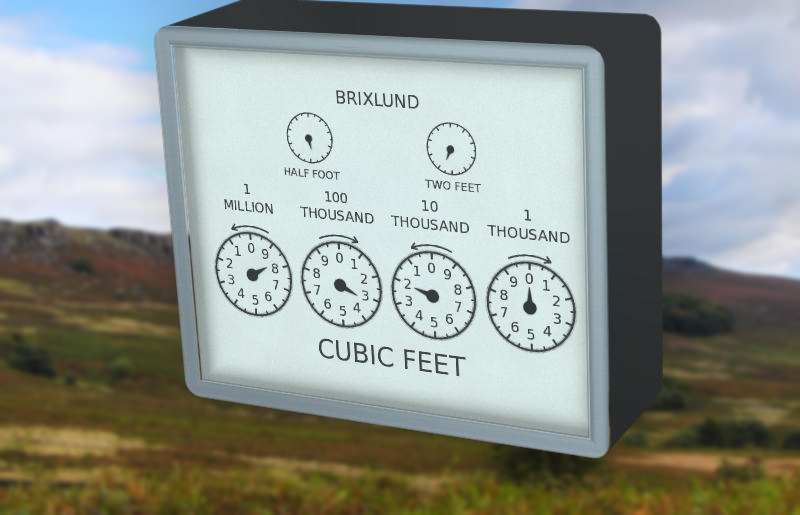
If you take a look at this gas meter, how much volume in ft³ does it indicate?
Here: 832000 ft³
